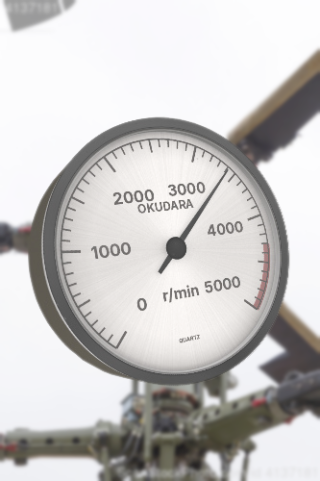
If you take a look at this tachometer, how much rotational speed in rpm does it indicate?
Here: 3400 rpm
